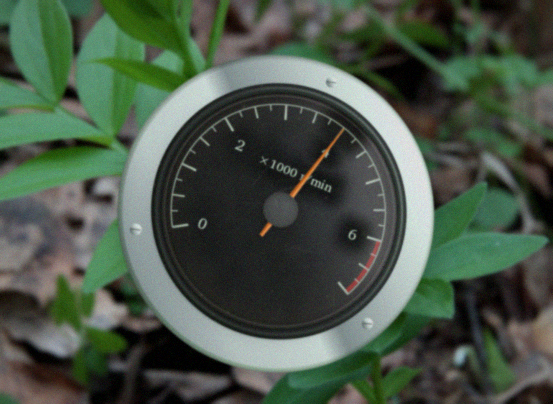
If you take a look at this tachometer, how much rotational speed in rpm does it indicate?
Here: 4000 rpm
